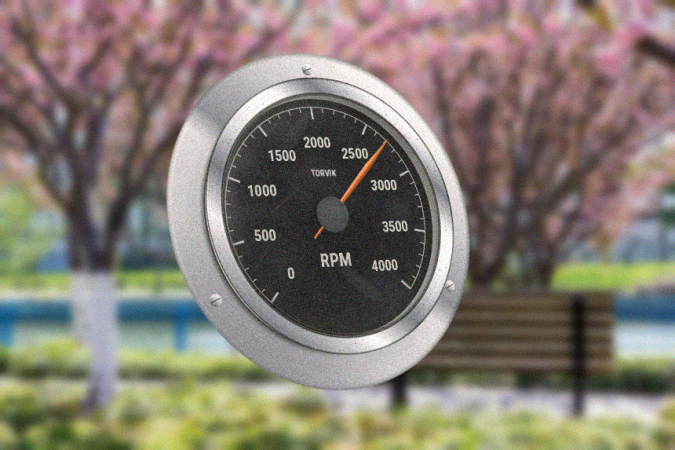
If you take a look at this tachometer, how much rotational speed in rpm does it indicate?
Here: 2700 rpm
